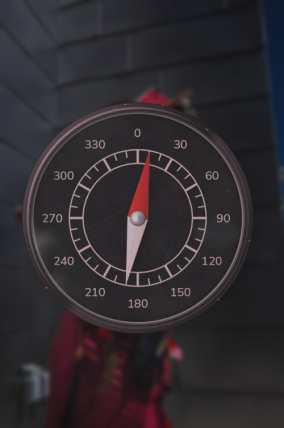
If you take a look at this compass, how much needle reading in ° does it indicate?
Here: 10 °
